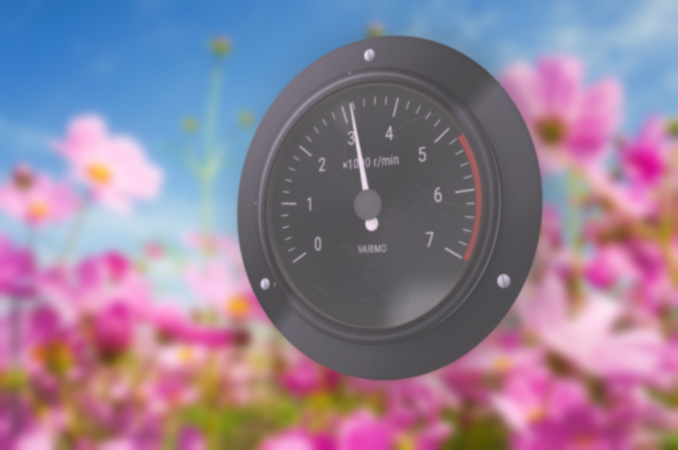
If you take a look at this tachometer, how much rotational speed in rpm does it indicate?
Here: 3200 rpm
